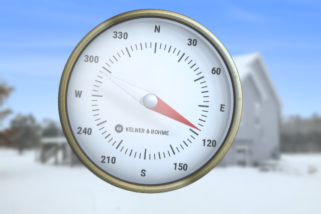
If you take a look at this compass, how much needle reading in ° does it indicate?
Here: 115 °
